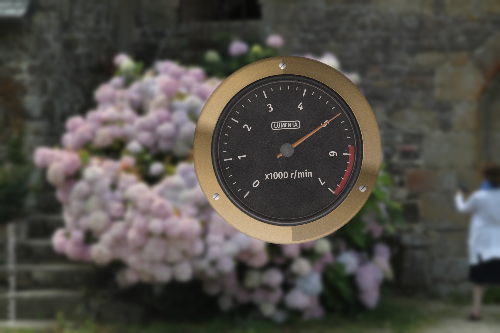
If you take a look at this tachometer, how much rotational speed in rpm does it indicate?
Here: 5000 rpm
